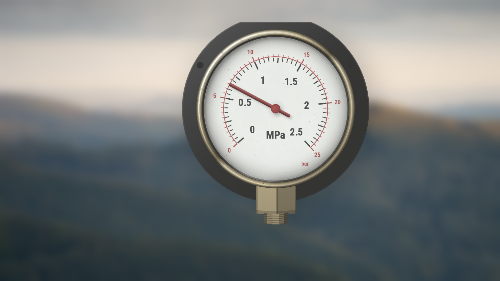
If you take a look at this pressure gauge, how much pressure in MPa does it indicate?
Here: 0.65 MPa
